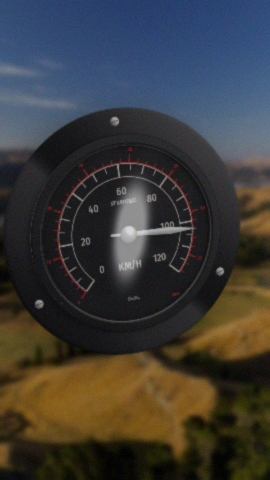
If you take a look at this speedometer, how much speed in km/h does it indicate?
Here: 102.5 km/h
